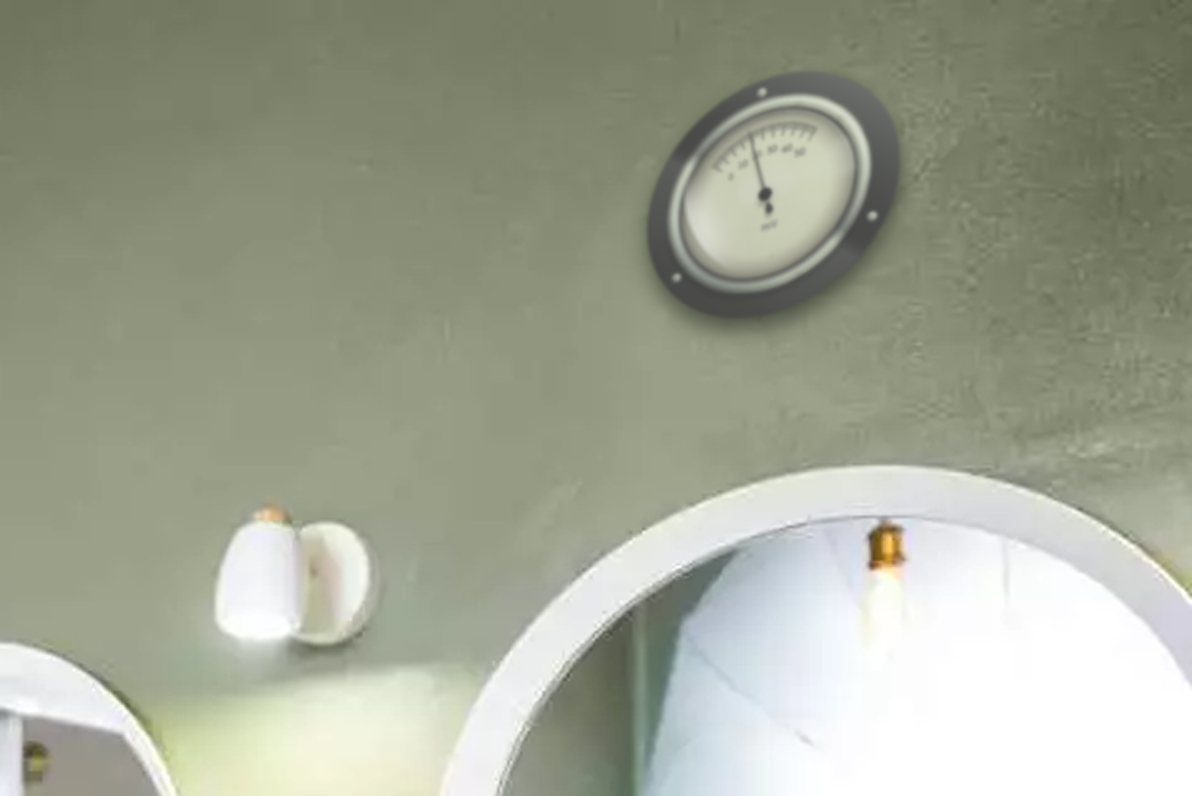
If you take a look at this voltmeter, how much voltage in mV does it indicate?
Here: 20 mV
